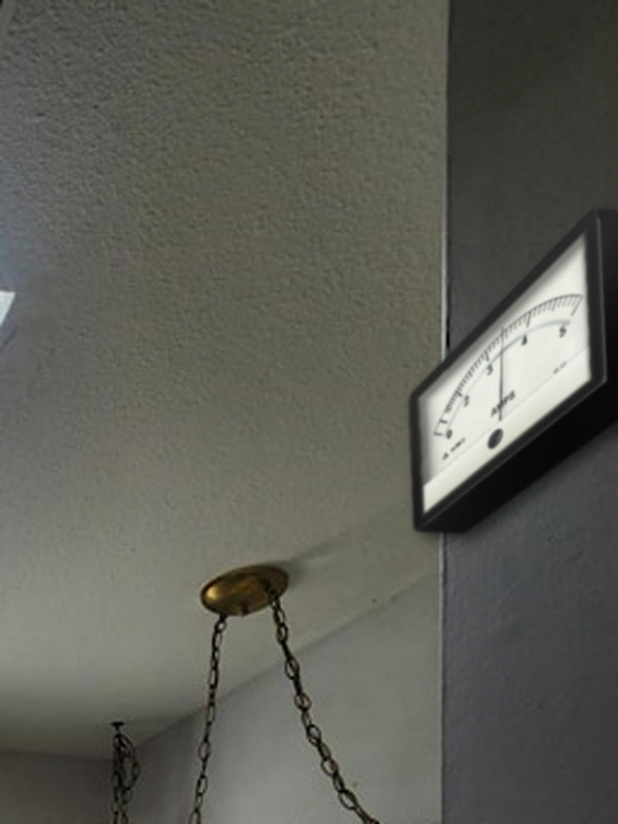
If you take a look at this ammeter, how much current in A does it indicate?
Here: 3.5 A
